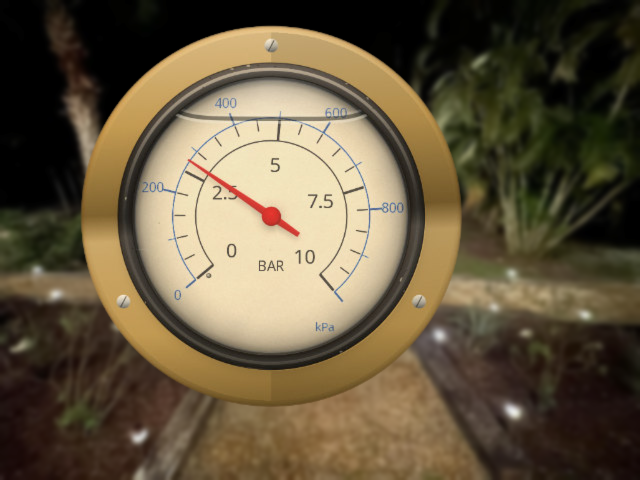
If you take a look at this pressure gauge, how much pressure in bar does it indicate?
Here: 2.75 bar
